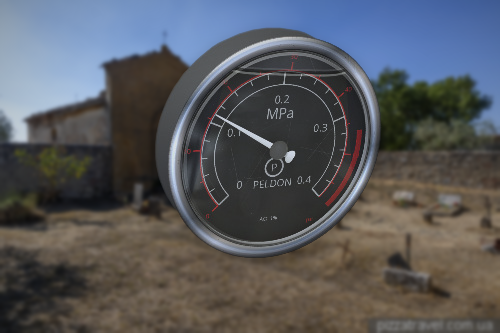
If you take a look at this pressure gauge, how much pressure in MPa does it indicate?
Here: 0.11 MPa
